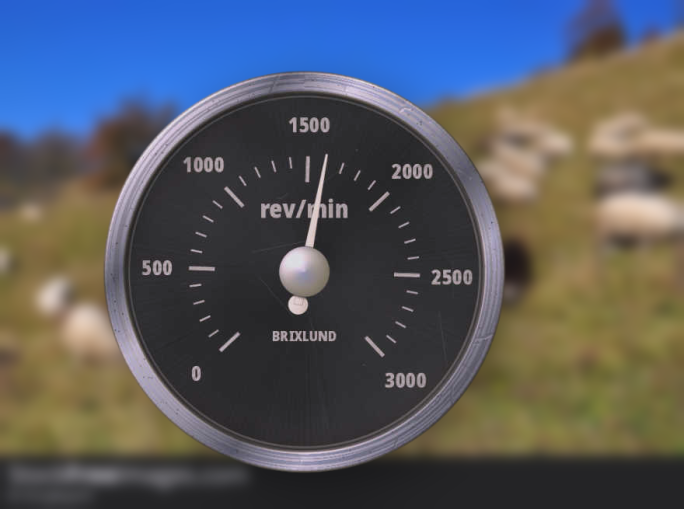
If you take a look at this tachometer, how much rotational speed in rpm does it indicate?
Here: 1600 rpm
